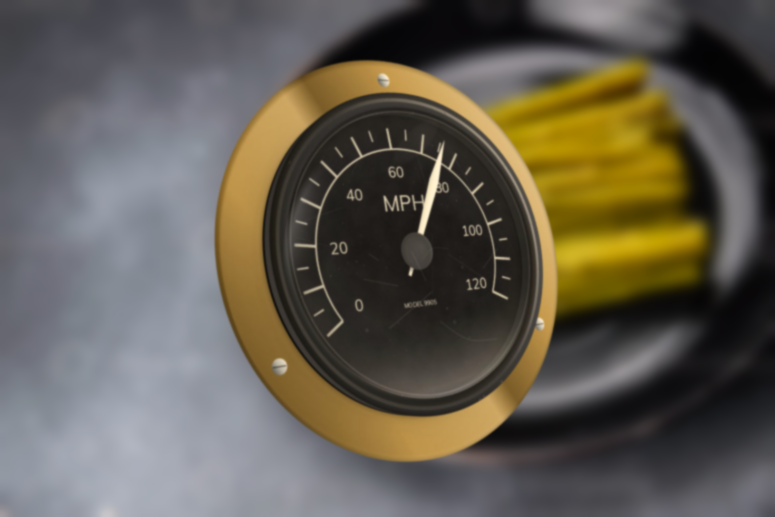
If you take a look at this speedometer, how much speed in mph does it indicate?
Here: 75 mph
